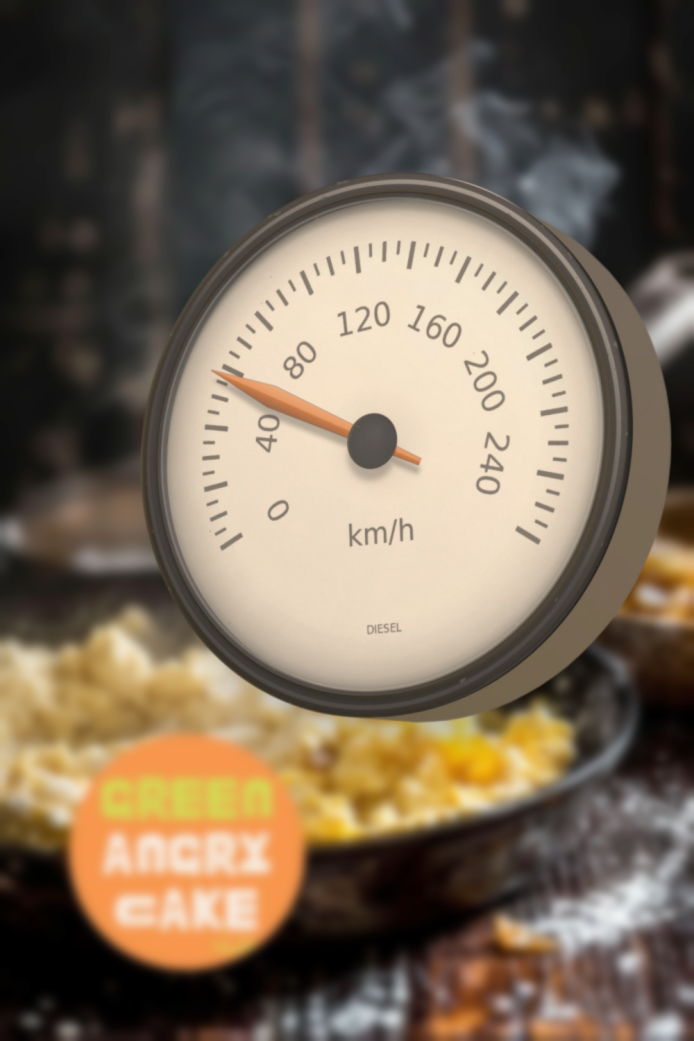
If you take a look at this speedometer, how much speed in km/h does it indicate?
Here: 57.5 km/h
